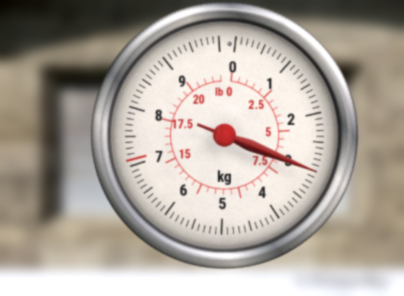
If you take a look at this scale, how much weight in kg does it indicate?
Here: 3 kg
